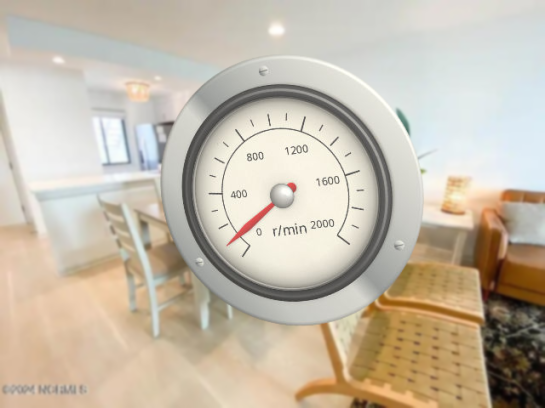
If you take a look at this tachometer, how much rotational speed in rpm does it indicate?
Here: 100 rpm
